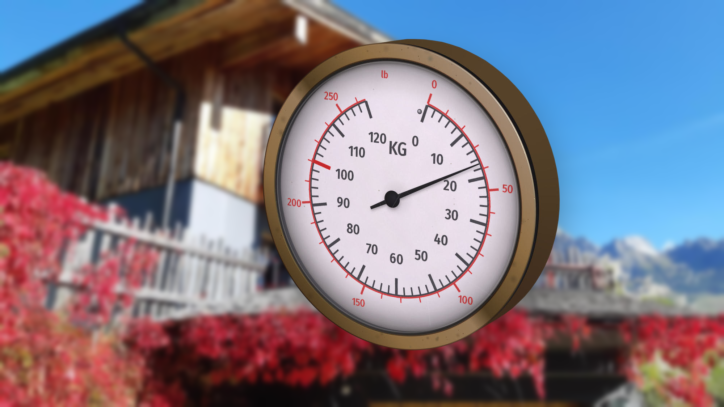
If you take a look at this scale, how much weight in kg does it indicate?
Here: 17 kg
